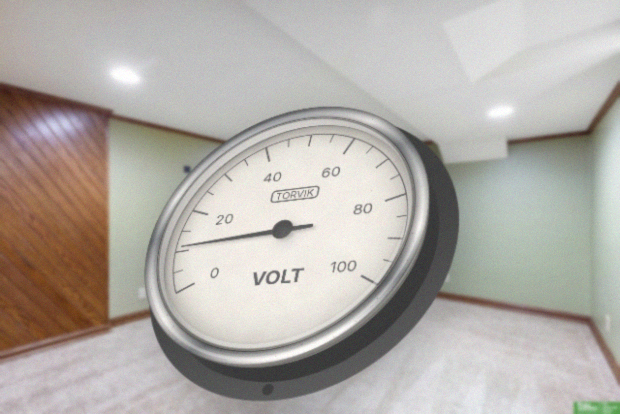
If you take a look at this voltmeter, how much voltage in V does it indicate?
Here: 10 V
